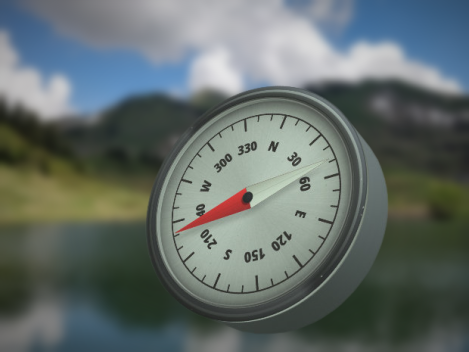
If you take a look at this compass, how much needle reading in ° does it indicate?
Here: 230 °
